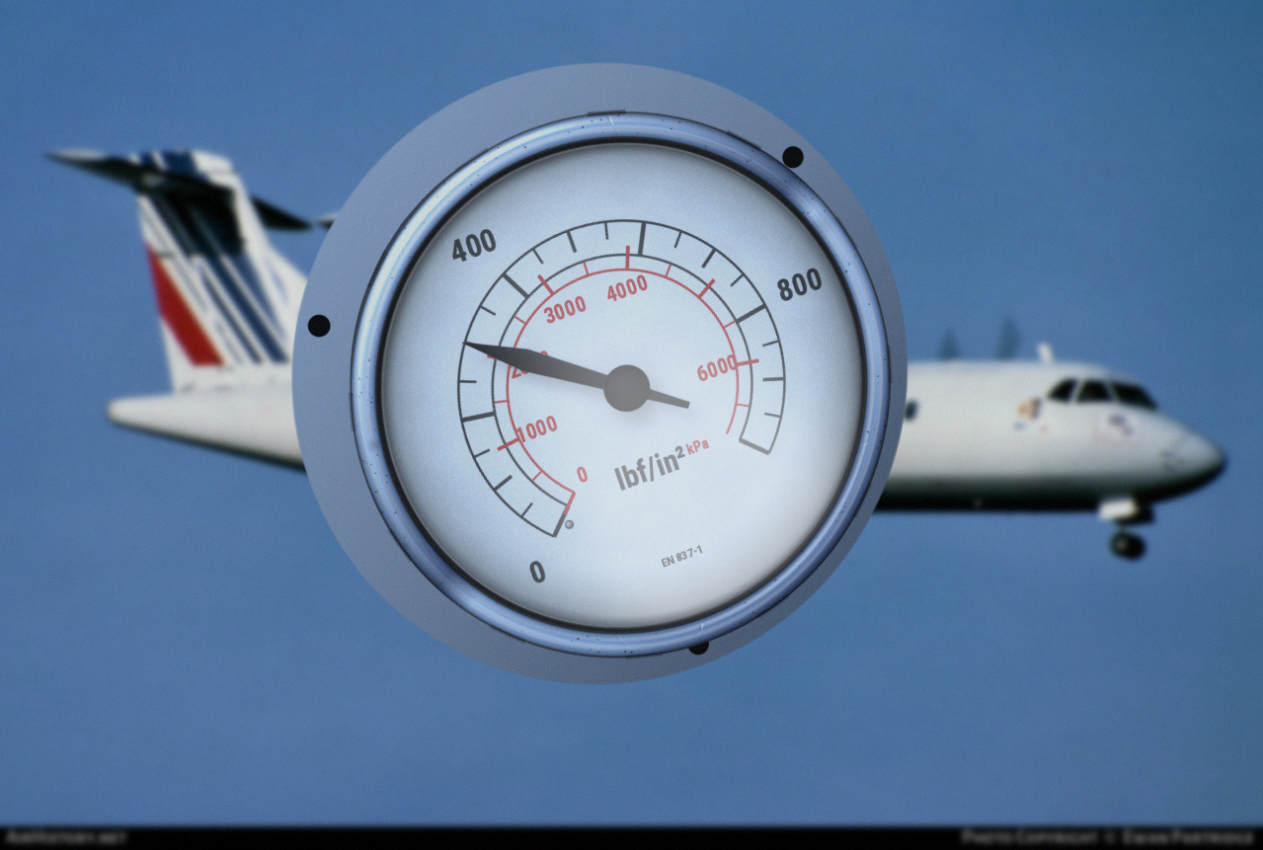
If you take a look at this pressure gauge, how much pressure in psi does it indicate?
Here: 300 psi
